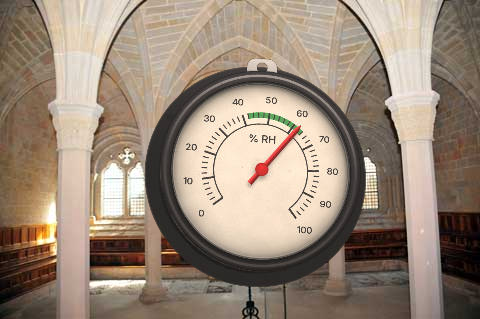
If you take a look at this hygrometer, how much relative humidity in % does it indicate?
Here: 62 %
